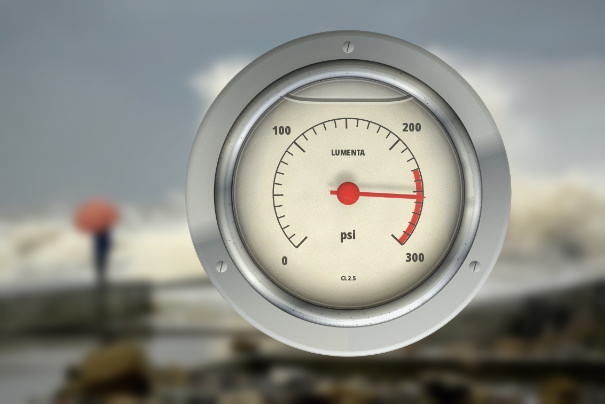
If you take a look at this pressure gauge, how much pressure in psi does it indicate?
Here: 255 psi
